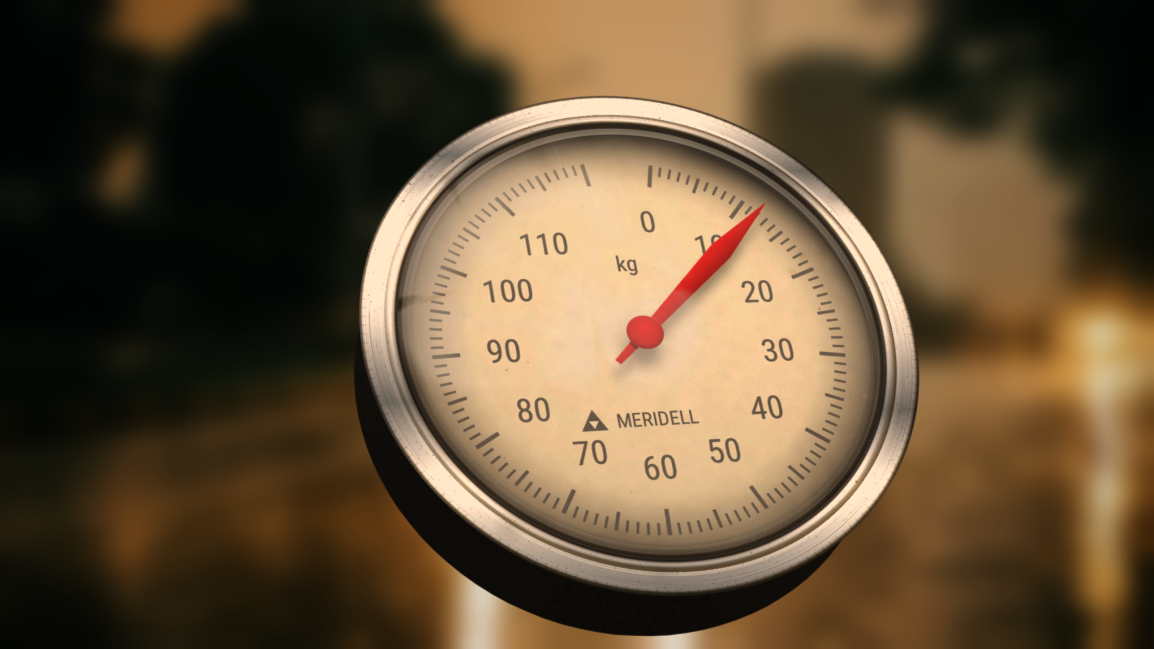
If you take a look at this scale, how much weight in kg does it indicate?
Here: 12 kg
